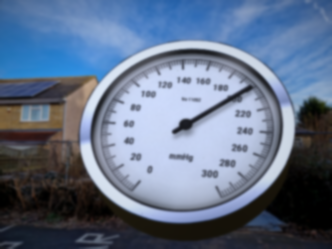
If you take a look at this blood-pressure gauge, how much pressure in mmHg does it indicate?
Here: 200 mmHg
